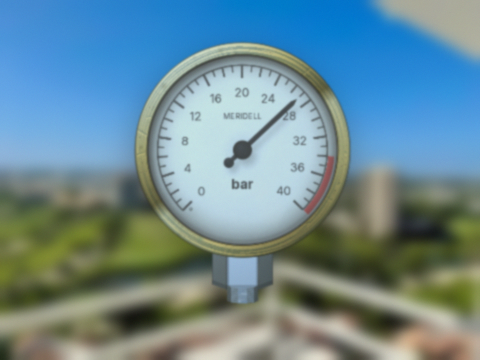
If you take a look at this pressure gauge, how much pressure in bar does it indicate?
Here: 27 bar
